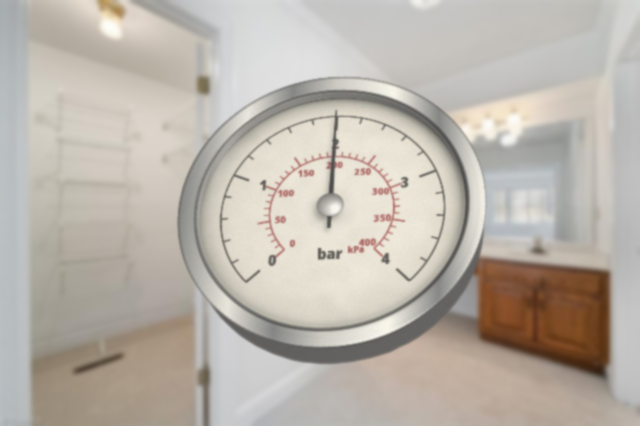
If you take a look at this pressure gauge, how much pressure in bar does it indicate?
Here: 2 bar
